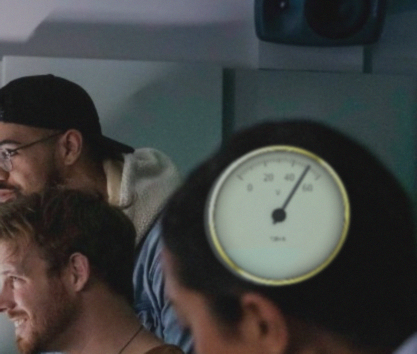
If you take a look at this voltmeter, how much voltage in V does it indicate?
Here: 50 V
